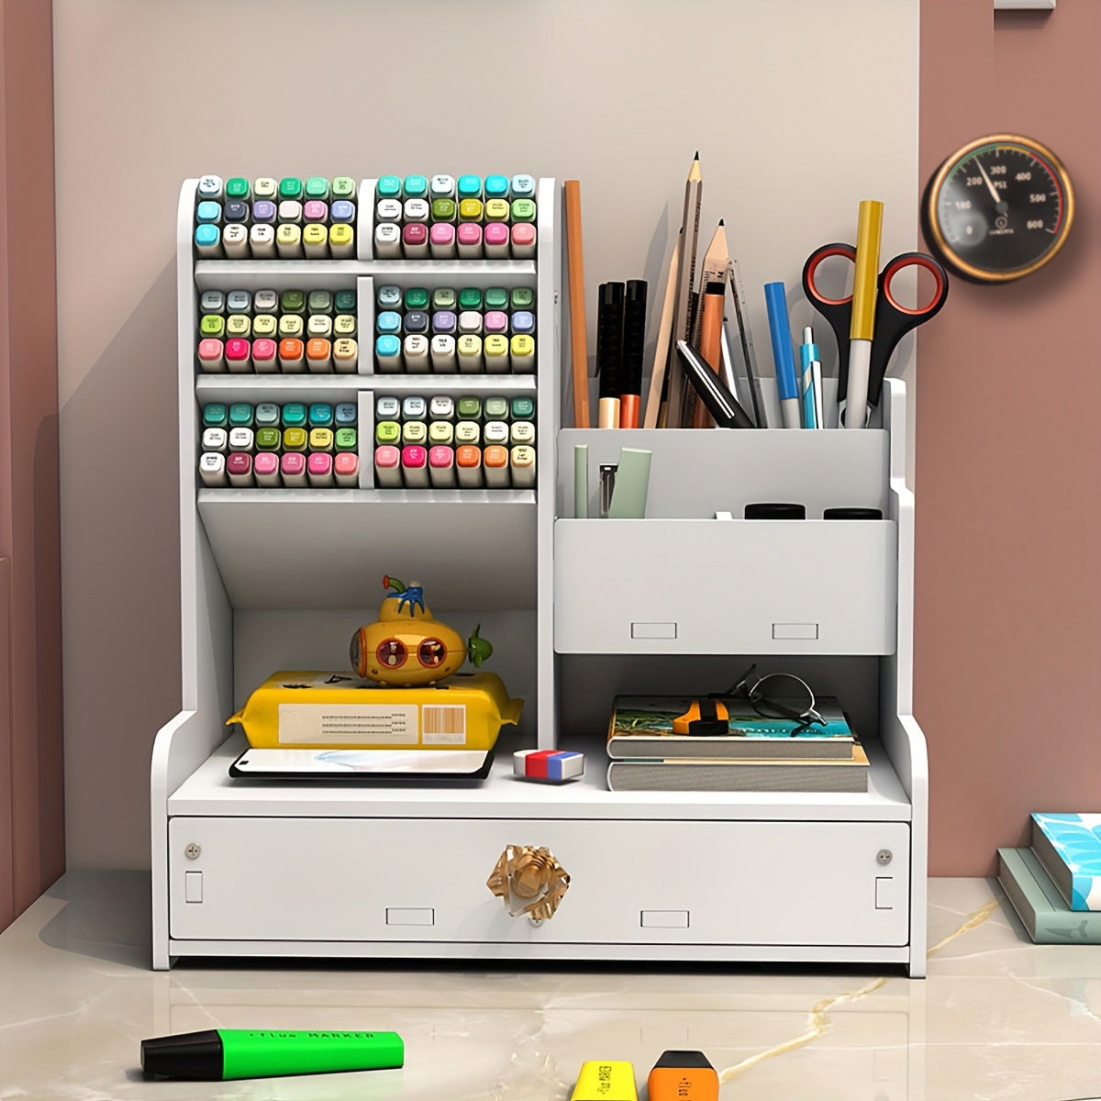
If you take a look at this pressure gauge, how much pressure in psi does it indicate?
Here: 240 psi
